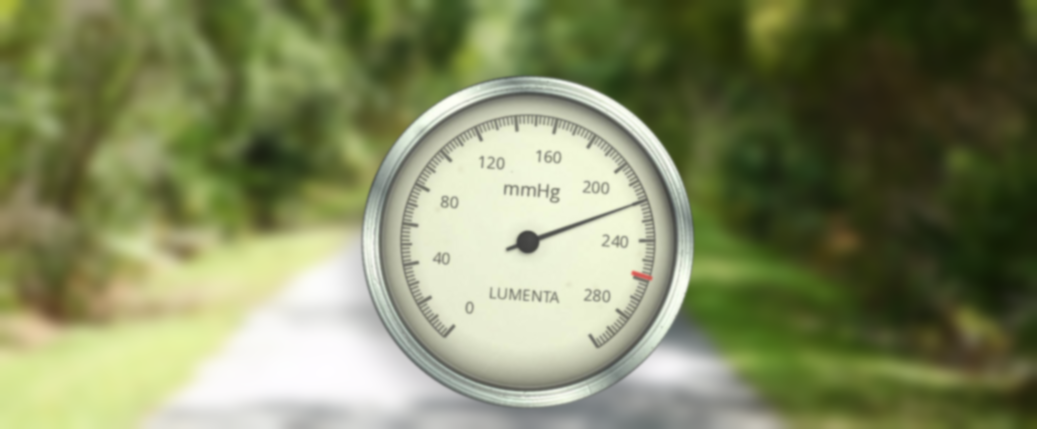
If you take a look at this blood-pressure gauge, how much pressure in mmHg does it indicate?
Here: 220 mmHg
